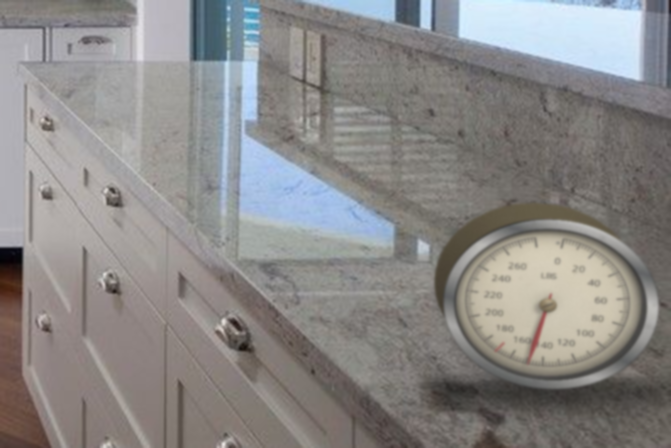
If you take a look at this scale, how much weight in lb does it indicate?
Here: 150 lb
